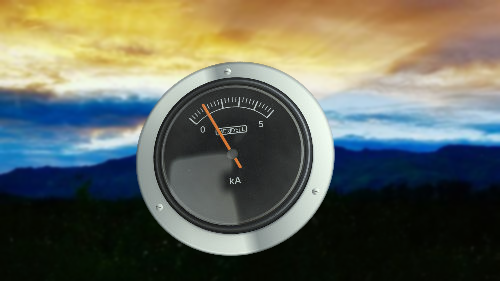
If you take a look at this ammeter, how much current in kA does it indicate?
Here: 1 kA
